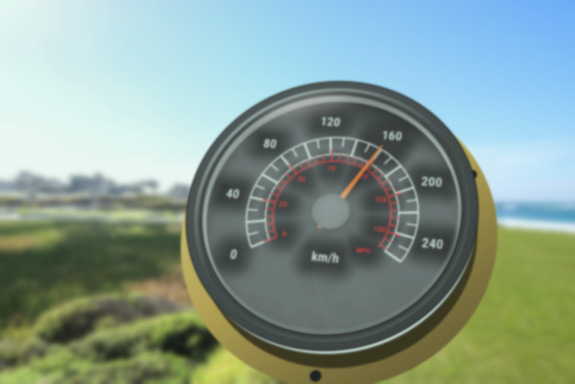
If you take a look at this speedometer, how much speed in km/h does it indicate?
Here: 160 km/h
